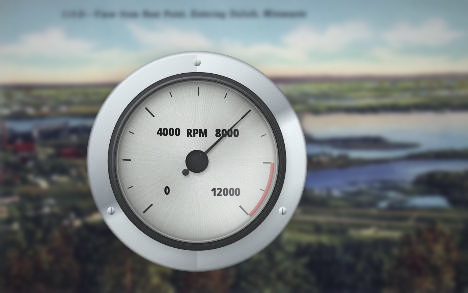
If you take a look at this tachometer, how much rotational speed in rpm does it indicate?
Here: 8000 rpm
